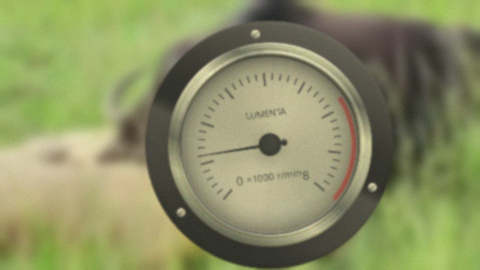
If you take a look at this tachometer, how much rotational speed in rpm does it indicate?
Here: 1200 rpm
